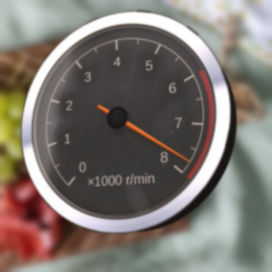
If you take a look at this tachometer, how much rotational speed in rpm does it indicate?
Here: 7750 rpm
